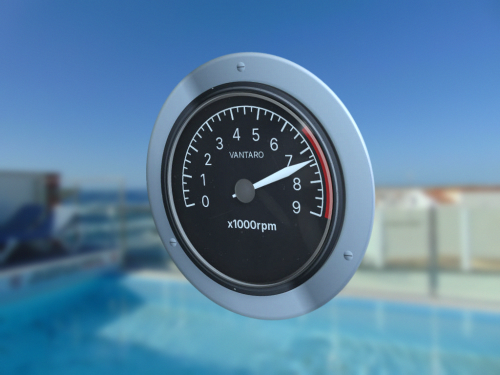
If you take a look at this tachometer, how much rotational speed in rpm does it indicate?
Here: 7375 rpm
